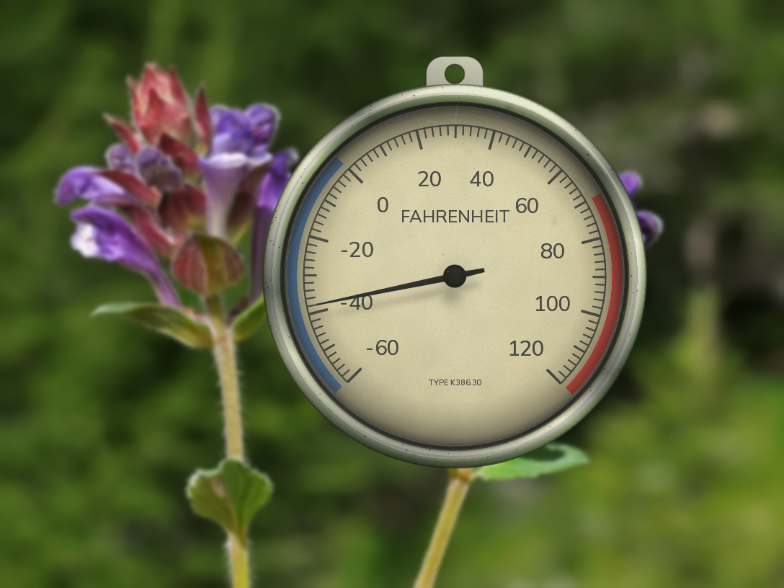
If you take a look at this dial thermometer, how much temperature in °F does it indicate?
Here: -38 °F
